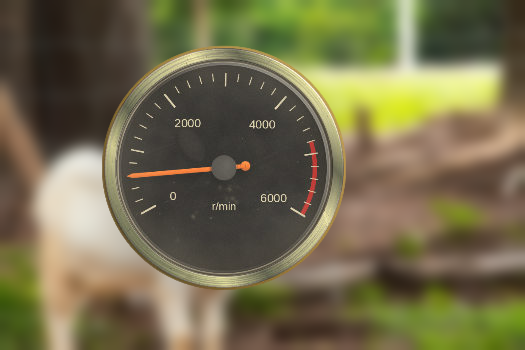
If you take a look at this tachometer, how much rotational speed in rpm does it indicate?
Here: 600 rpm
